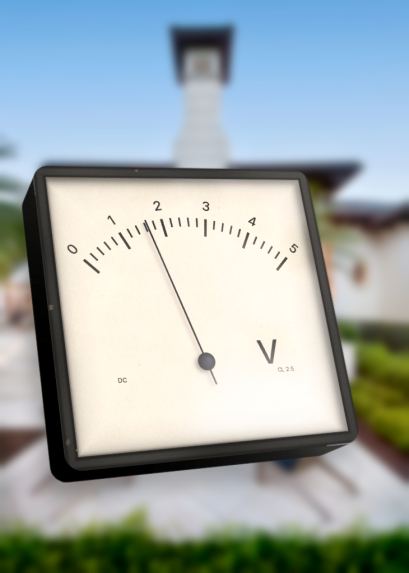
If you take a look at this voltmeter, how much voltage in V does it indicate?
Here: 1.6 V
